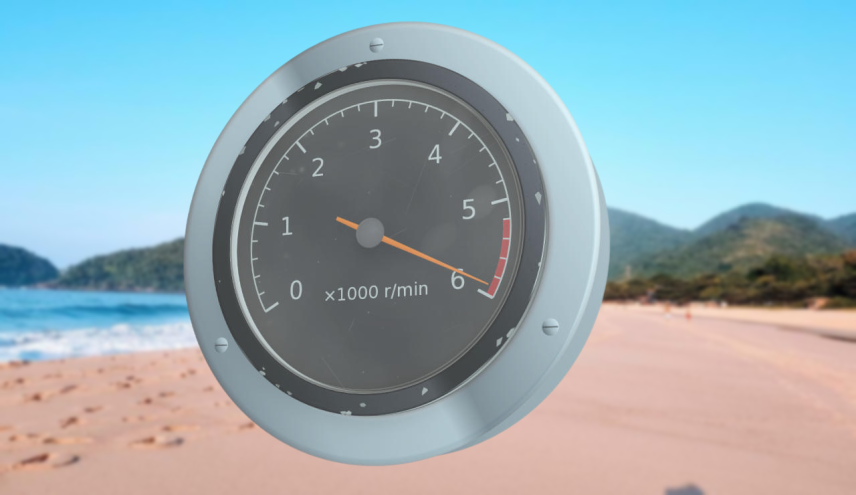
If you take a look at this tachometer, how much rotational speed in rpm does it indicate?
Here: 5900 rpm
